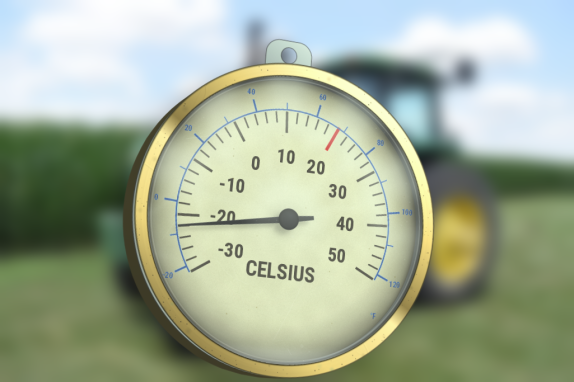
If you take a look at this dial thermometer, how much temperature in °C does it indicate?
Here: -22 °C
